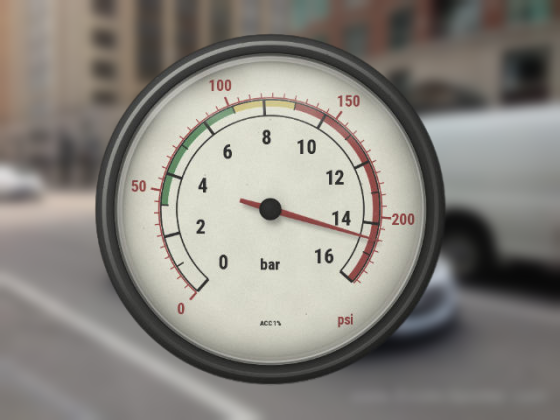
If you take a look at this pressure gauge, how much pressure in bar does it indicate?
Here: 14.5 bar
